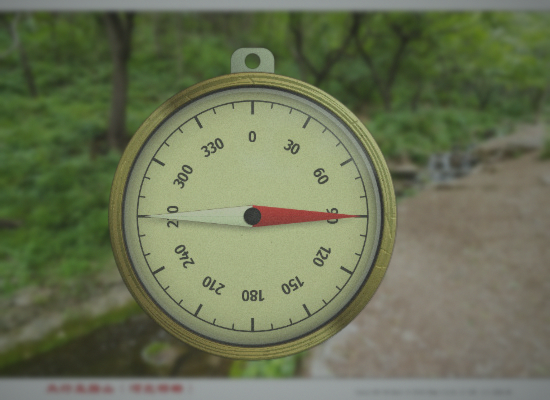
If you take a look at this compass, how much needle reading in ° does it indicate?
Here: 90 °
